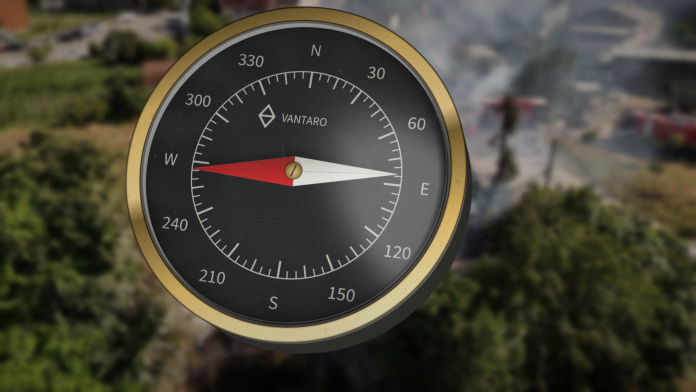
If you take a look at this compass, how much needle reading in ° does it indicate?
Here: 265 °
